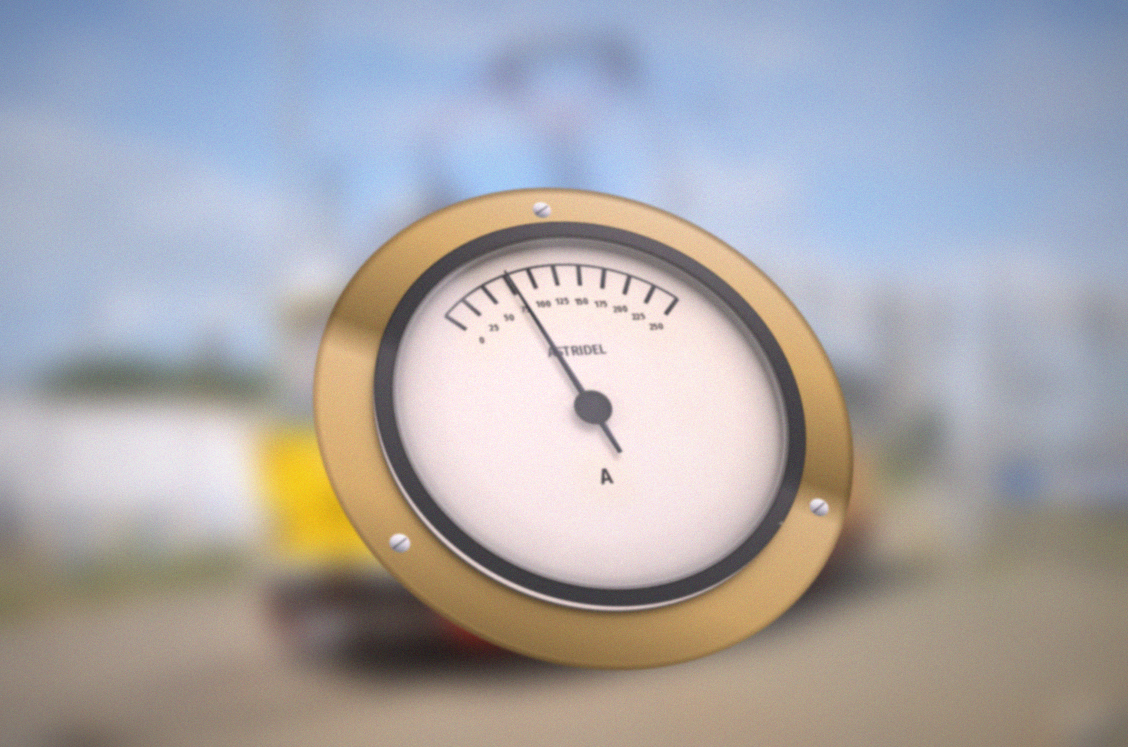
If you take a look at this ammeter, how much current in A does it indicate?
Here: 75 A
